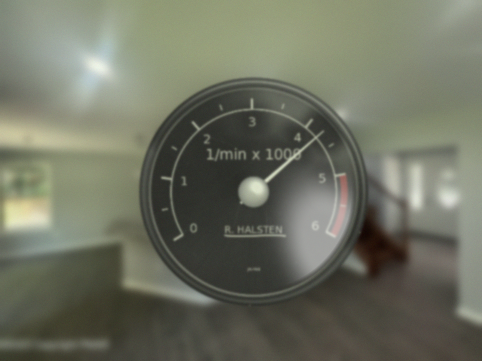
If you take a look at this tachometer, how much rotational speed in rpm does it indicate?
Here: 4250 rpm
